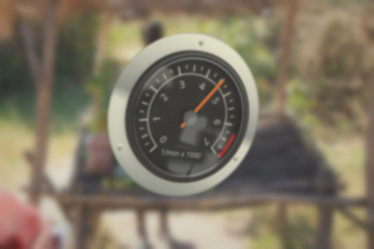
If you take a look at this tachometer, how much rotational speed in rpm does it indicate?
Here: 4500 rpm
